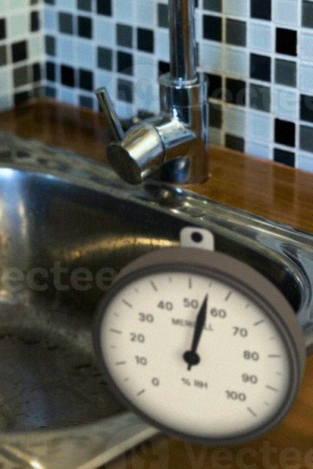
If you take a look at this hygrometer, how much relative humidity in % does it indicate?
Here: 55 %
